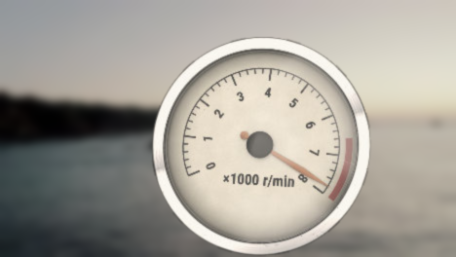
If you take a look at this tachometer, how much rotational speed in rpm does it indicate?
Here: 7800 rpm
